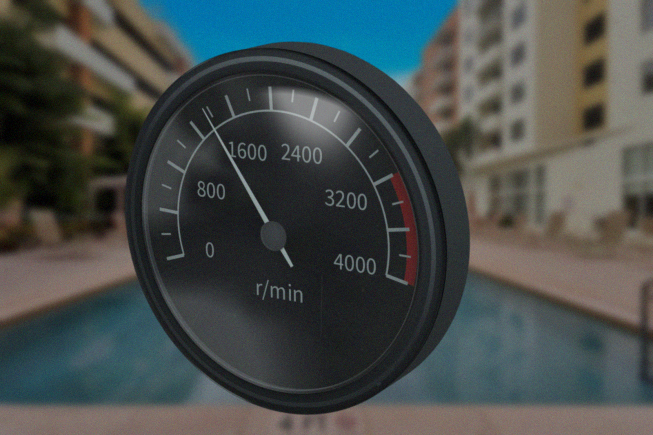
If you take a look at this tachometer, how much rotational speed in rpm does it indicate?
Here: 1400 rpm
